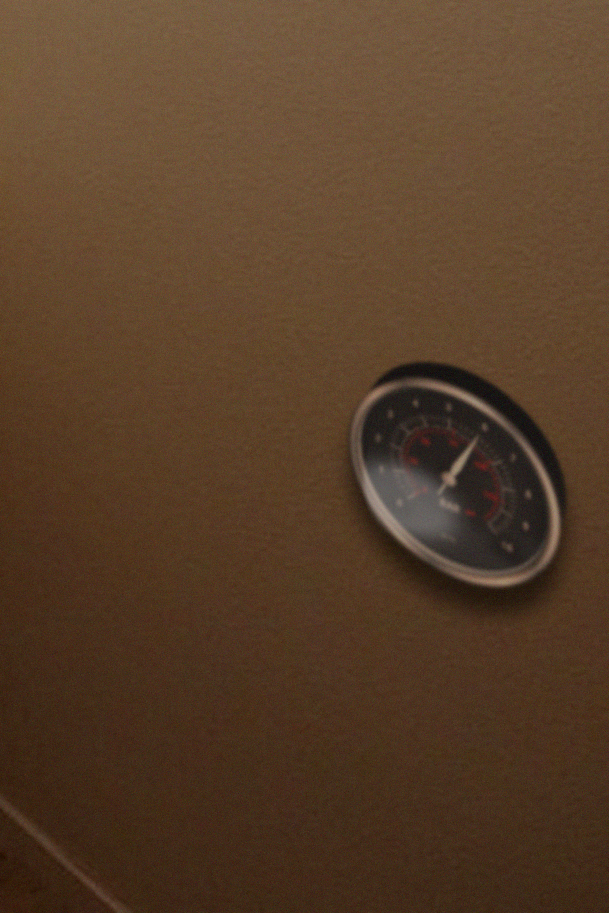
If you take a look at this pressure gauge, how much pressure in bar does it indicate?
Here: 6 bar
